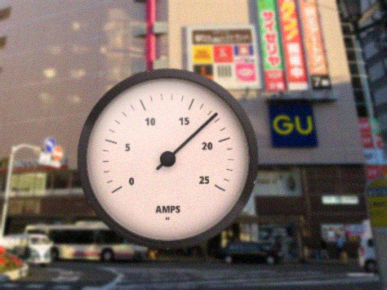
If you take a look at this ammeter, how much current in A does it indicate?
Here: 17.5 A
